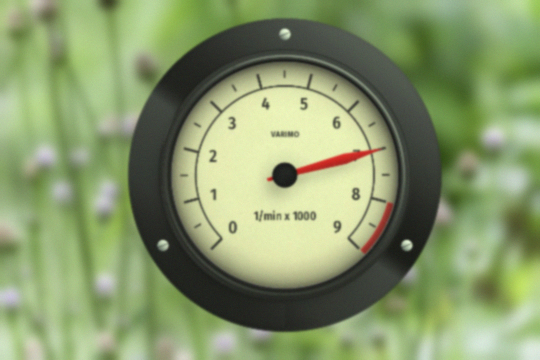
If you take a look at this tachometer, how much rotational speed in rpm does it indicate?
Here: 7000 rpm
